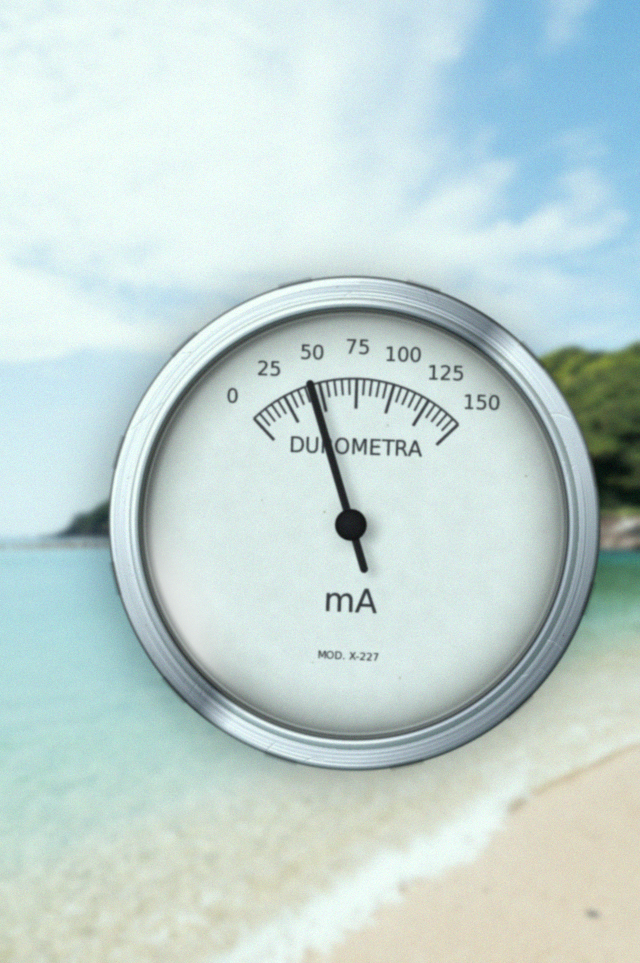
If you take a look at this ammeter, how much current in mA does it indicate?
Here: 45 mA
